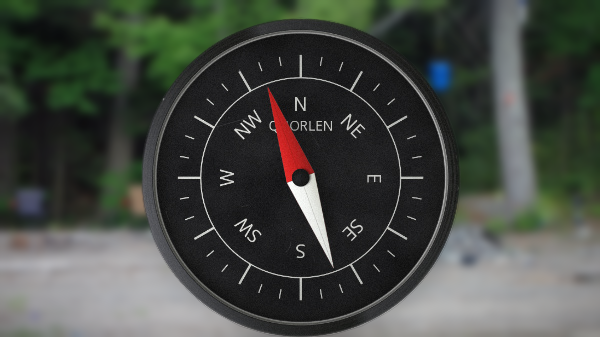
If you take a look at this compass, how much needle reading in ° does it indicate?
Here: 340 °
